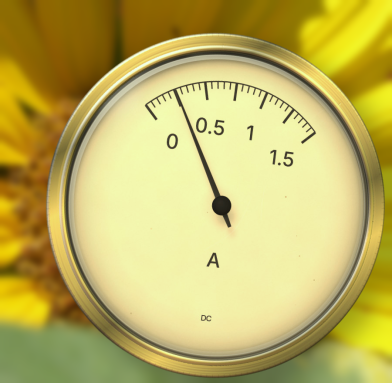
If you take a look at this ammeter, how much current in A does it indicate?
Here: 0.25 A
